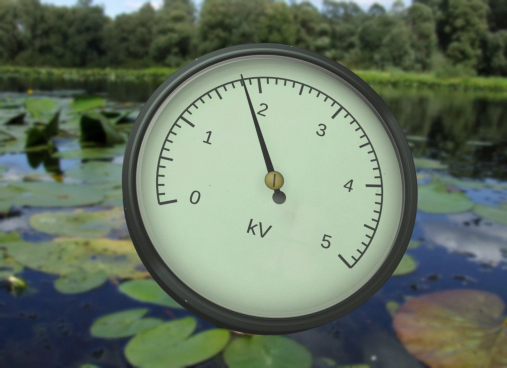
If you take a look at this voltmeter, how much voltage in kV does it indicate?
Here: 1.8 kV
